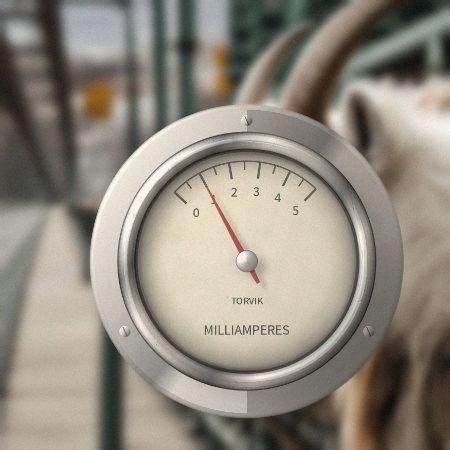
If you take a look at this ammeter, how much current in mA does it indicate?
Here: 1 mA
